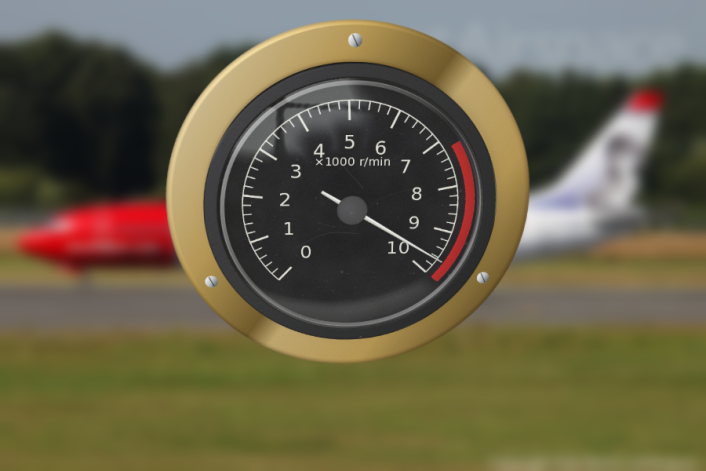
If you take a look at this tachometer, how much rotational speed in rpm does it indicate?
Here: 9600 rpm
